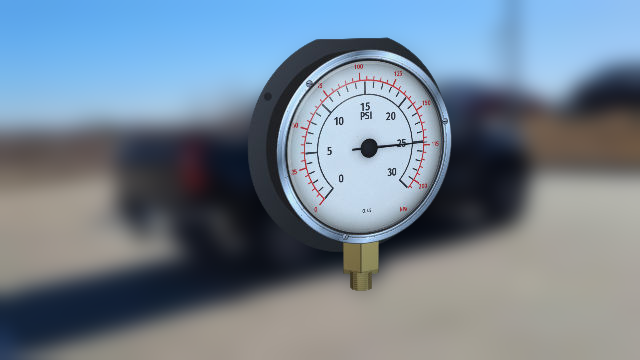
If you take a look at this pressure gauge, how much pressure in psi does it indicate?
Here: 25 psi
